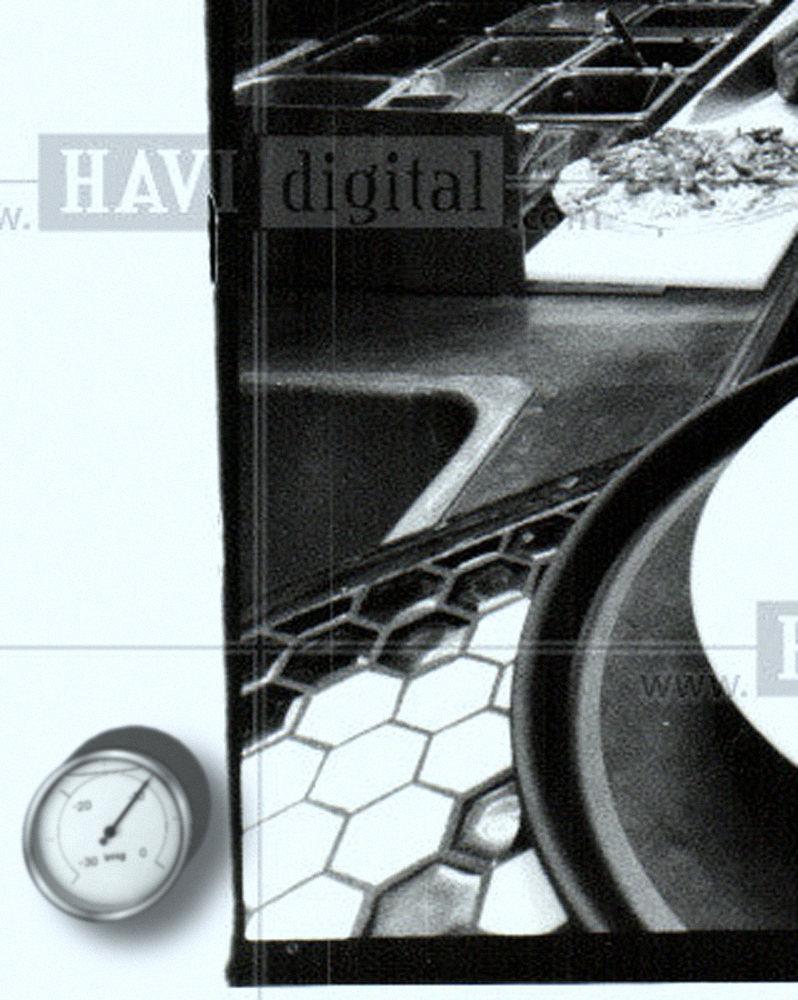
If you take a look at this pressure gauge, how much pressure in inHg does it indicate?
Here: -10 inHg
